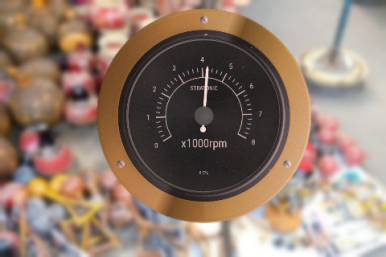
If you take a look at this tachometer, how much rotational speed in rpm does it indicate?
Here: 4200 rpm
